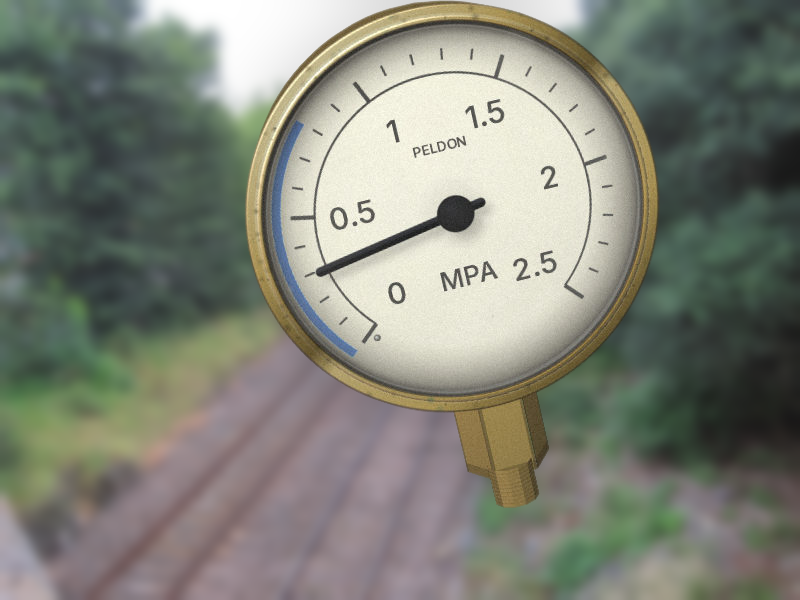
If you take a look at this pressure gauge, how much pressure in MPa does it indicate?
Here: 0.3 MPa
